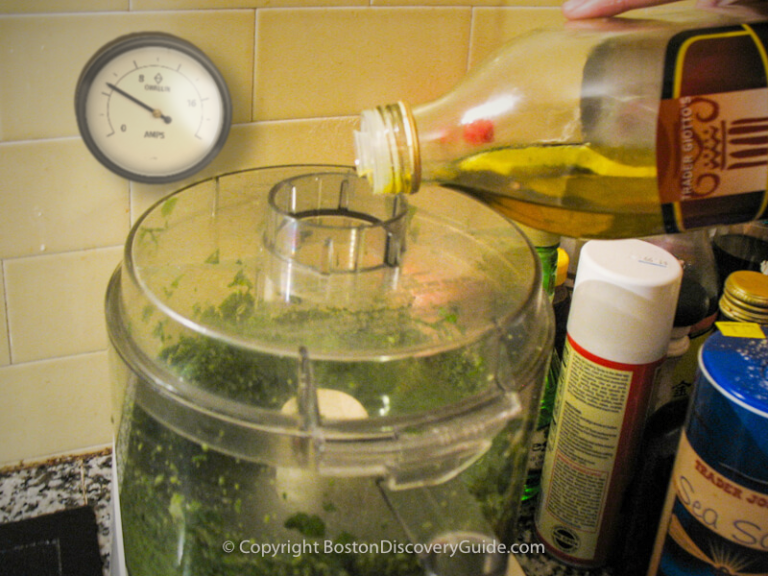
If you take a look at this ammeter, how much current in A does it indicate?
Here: 5 A
